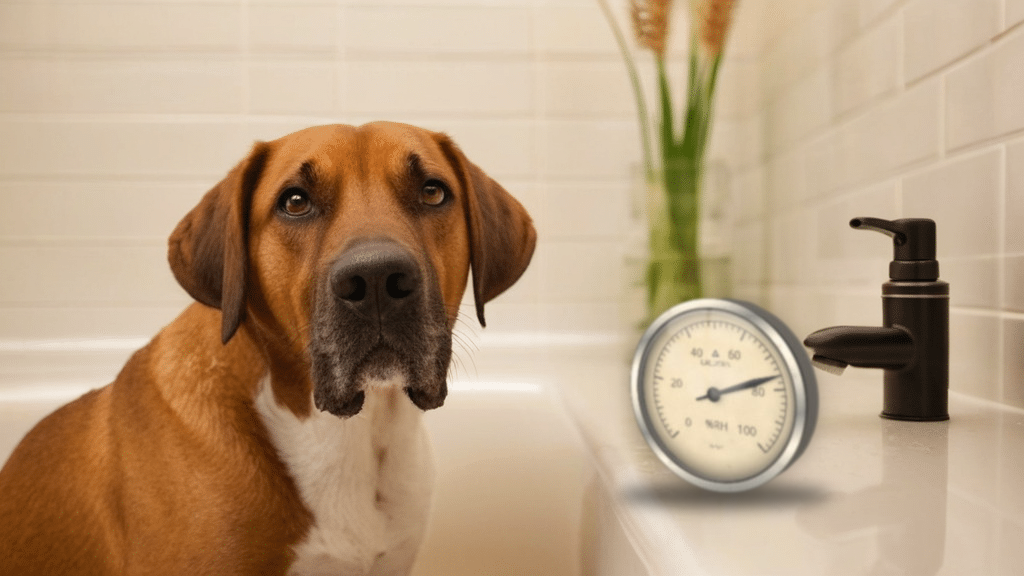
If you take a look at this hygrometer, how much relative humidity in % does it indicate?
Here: 76 %
